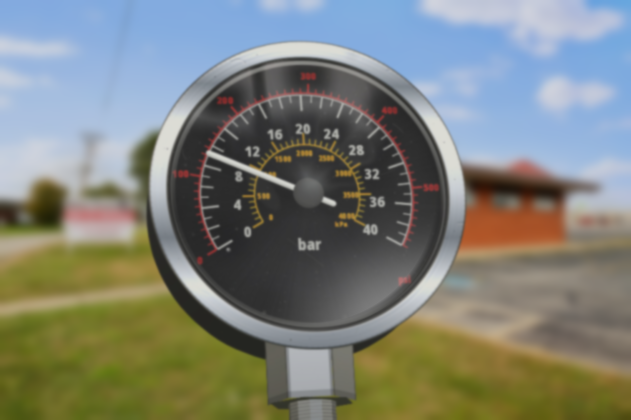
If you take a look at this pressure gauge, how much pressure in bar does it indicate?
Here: 9 bar
